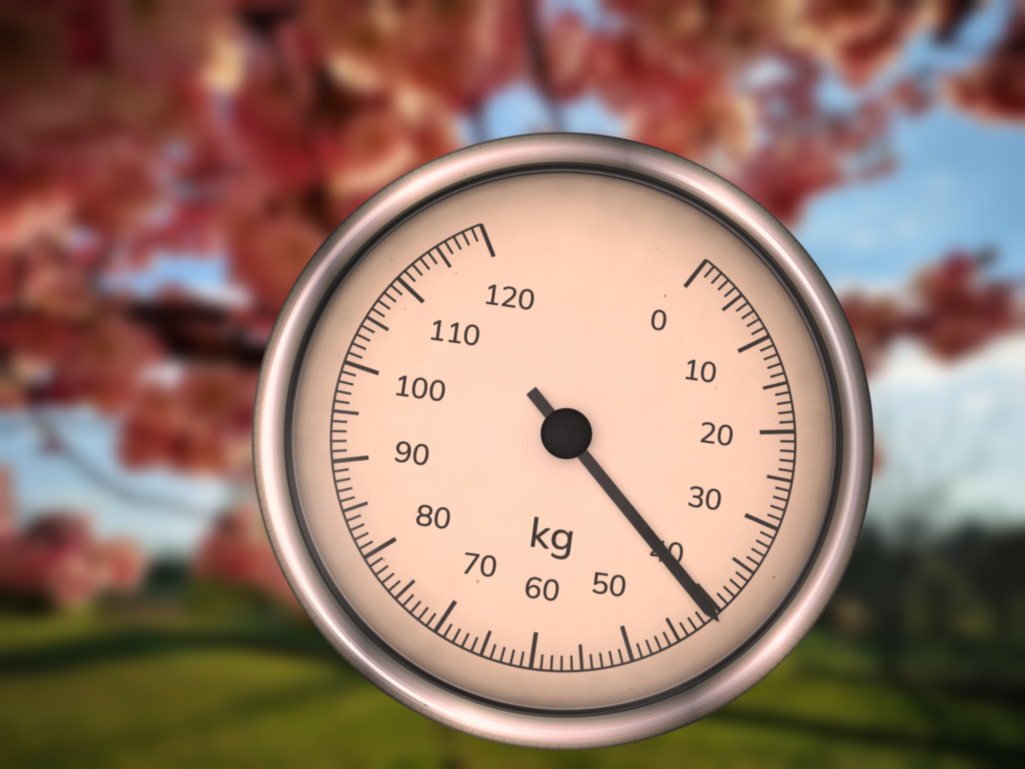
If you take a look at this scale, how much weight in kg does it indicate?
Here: 41 kg
